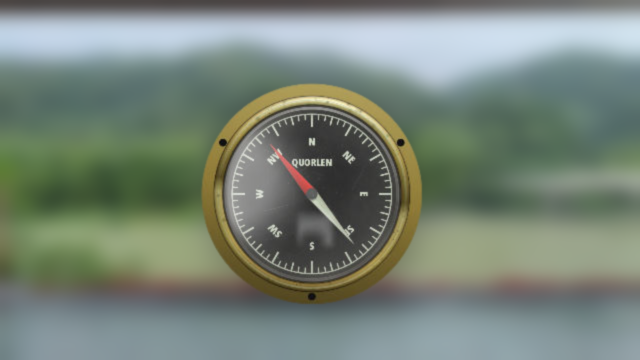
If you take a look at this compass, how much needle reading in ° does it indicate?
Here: 320 °
